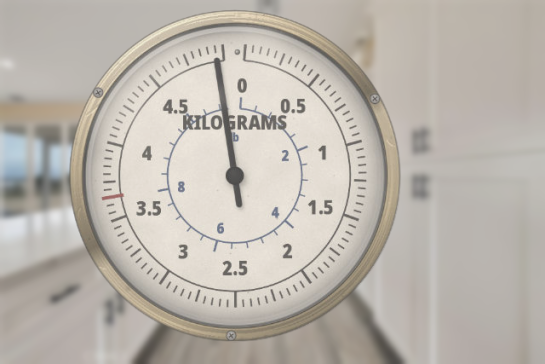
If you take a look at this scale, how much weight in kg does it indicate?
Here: 4.95 kg
